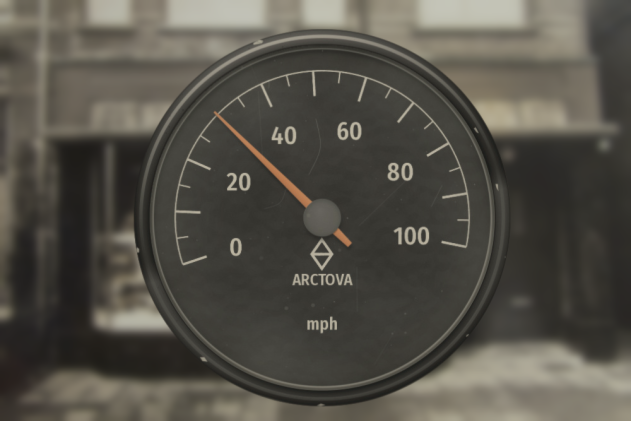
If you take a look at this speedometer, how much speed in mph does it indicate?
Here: 30 mph
